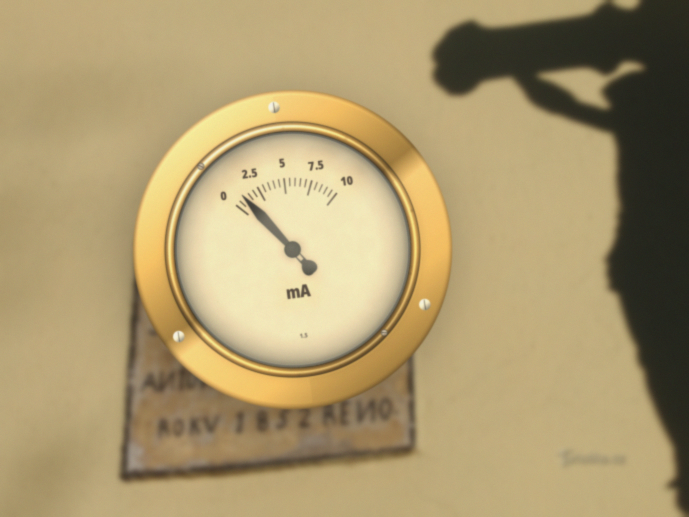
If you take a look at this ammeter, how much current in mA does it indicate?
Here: 1 mA
